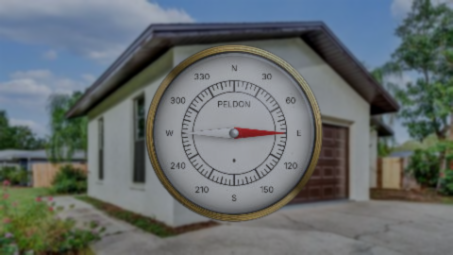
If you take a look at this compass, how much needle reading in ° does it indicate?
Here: 90 °
